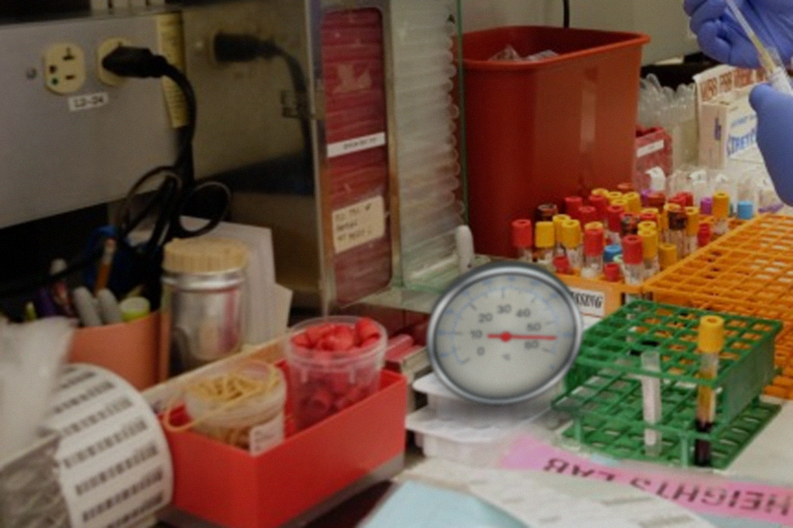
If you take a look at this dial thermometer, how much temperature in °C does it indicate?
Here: 55 °C
